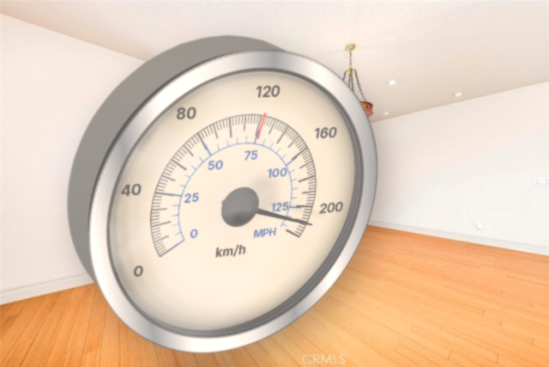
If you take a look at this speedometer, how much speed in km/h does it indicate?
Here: 210 km/h
